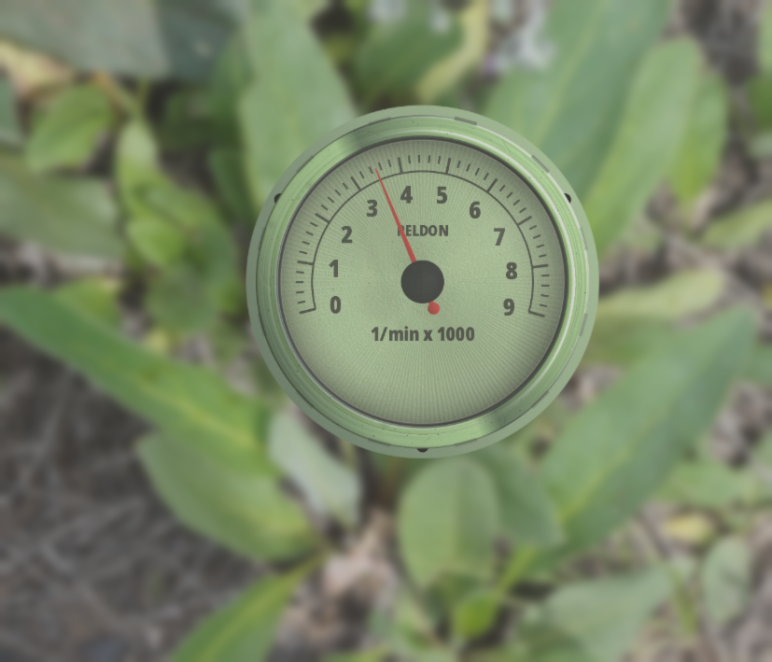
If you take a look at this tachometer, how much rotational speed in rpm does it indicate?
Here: 3500 rpm
